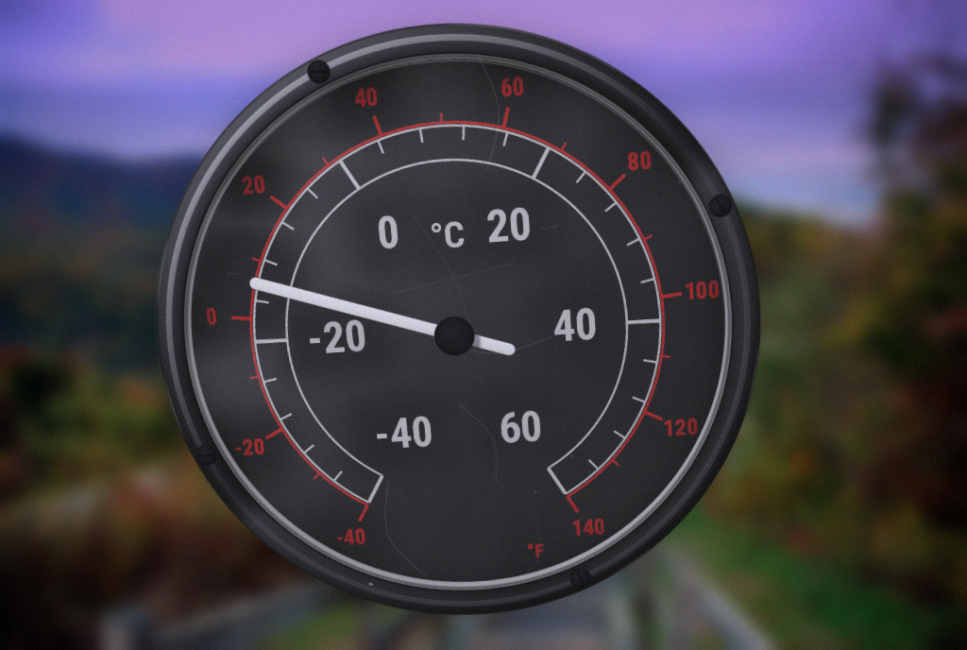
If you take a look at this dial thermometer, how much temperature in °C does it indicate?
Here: -14 °C
